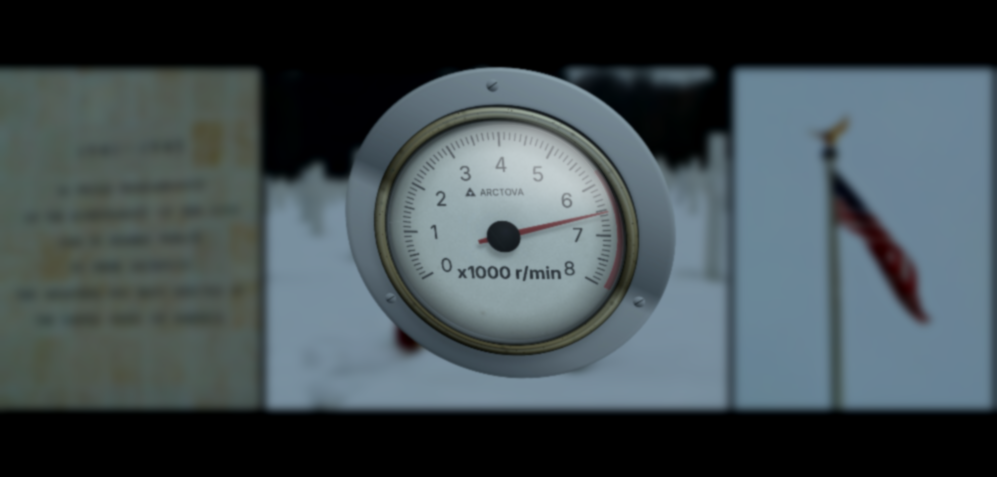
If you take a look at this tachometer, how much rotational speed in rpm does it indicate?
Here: 6500 rpm
